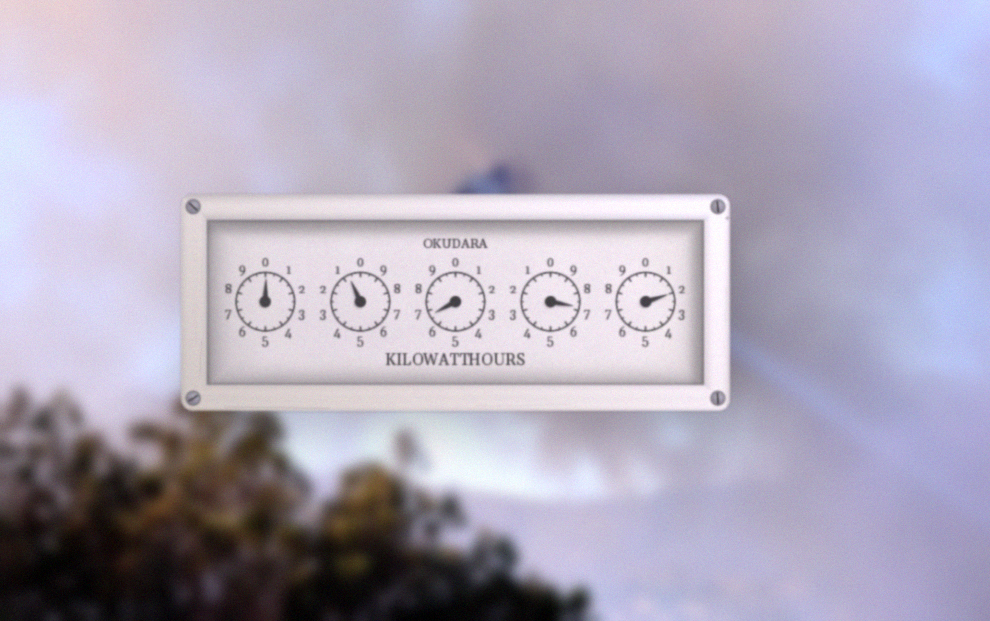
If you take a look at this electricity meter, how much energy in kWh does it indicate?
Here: 672 kWh
